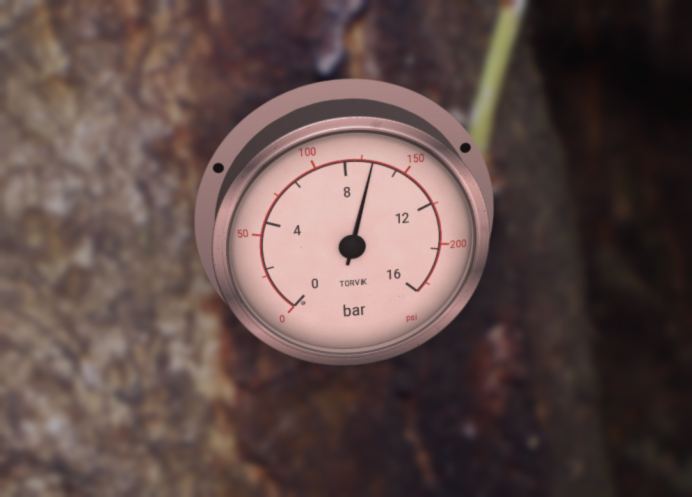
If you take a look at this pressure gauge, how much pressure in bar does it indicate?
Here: 9 bar
